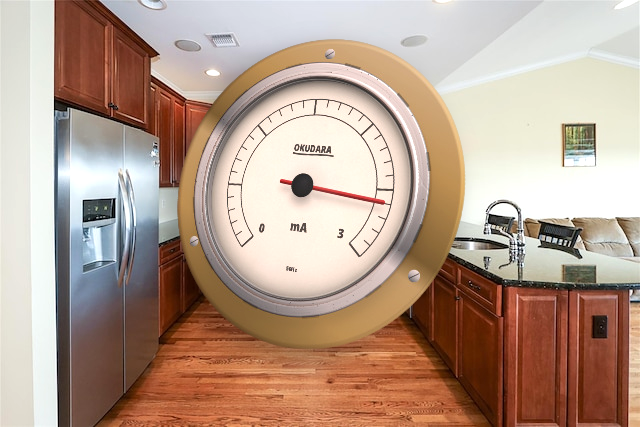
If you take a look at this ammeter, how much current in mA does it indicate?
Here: 2.6 mA
